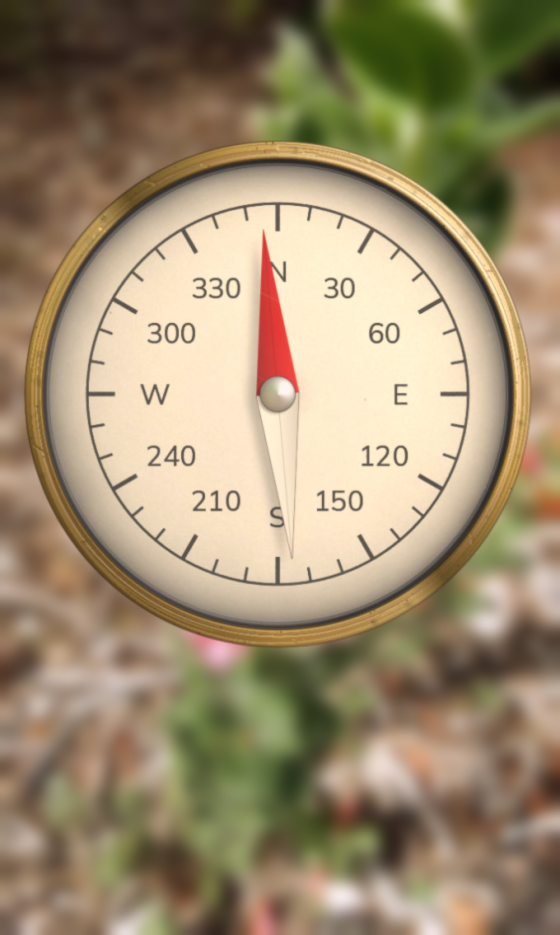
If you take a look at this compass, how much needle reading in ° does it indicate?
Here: 355 °
